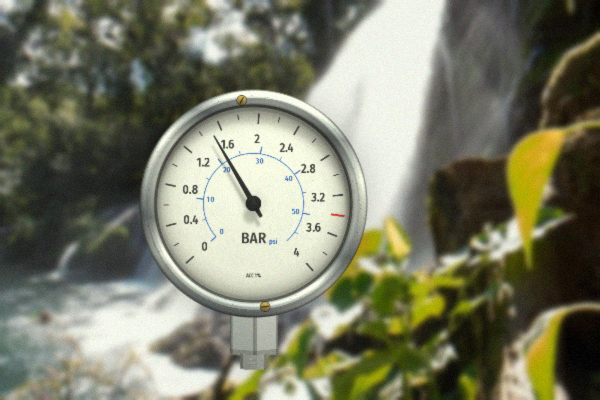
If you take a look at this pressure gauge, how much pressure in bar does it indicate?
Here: 1.5 bar
